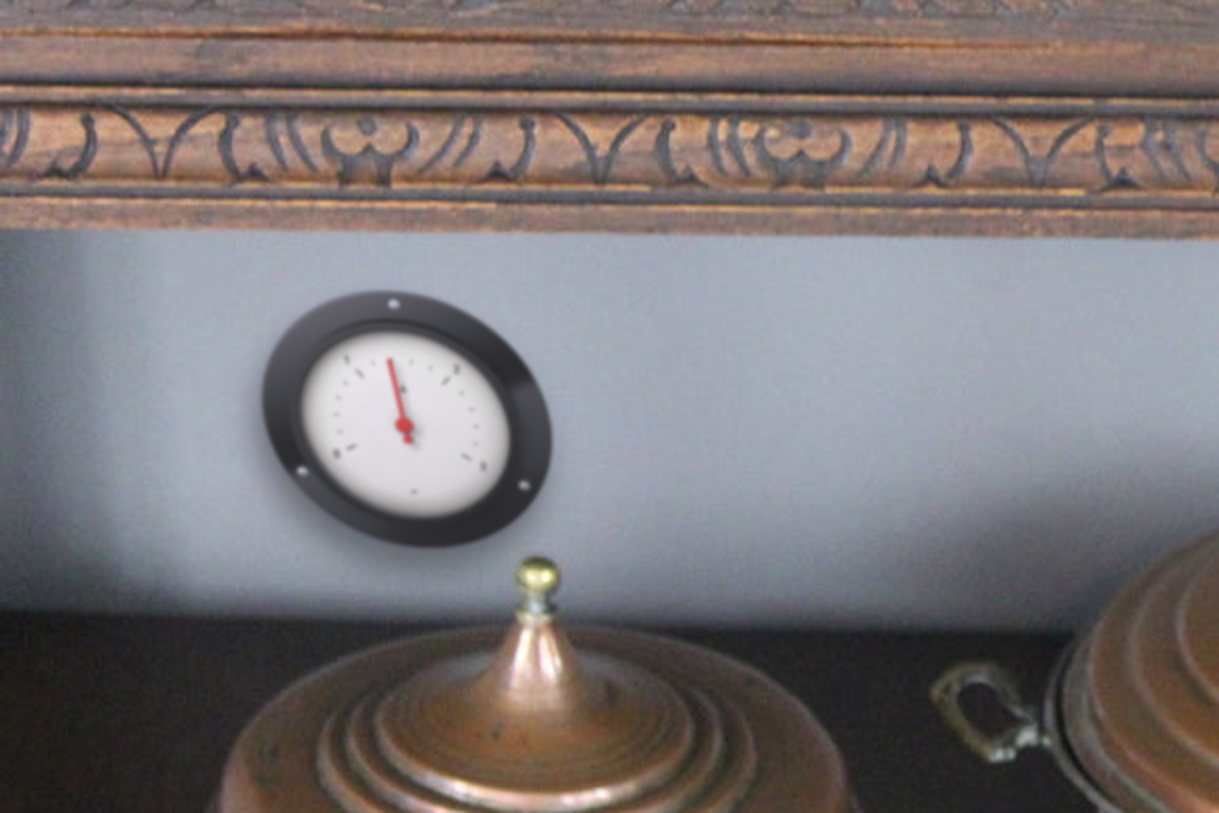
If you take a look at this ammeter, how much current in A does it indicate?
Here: 1.4 A
